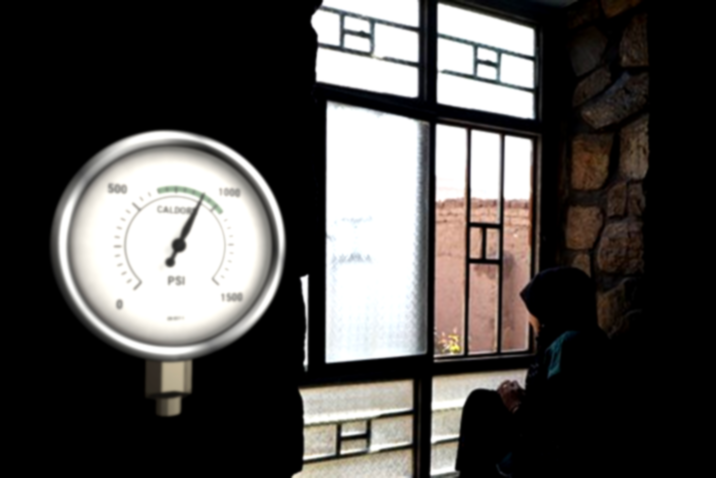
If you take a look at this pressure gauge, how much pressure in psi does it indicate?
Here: 900 psi
